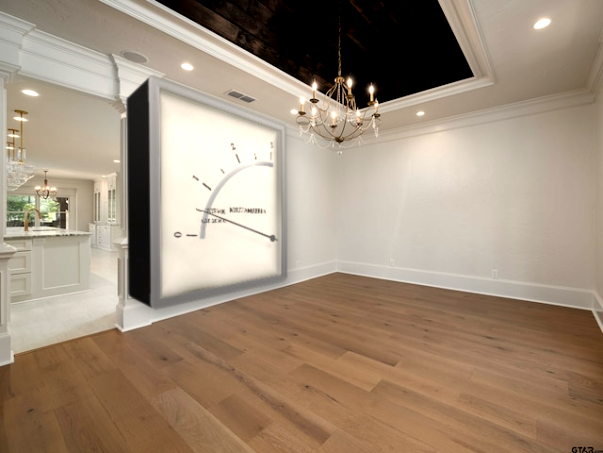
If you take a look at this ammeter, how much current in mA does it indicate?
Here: 0.5 mA
